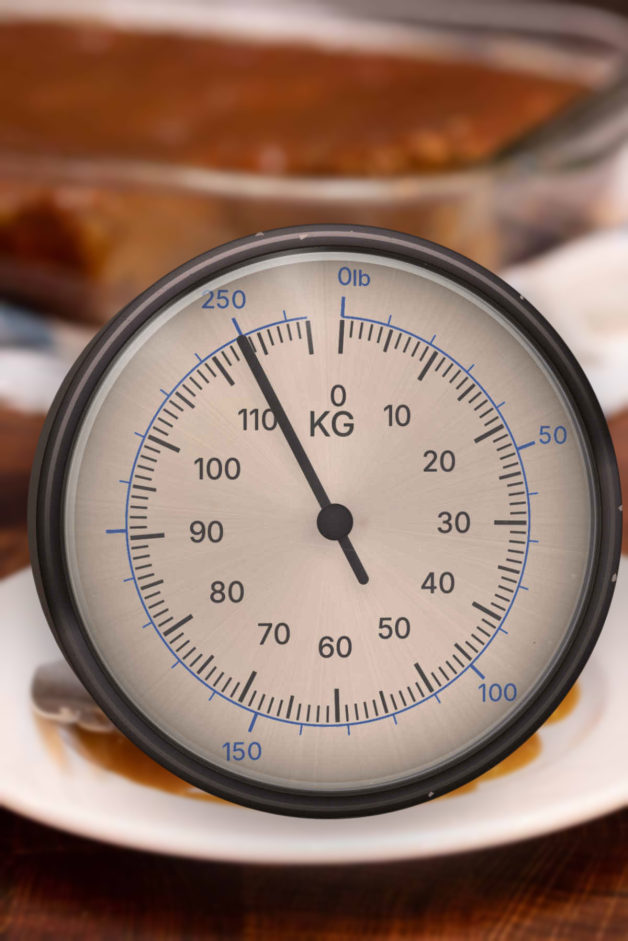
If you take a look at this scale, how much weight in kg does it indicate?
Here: 113 kg
